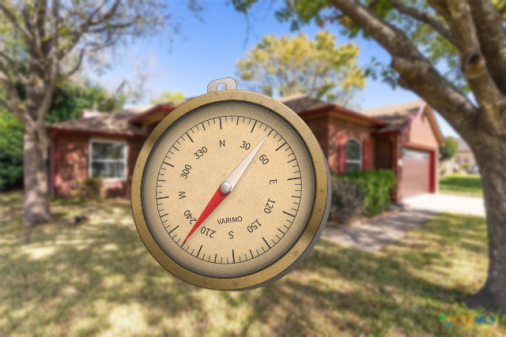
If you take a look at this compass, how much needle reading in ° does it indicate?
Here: 225 °
